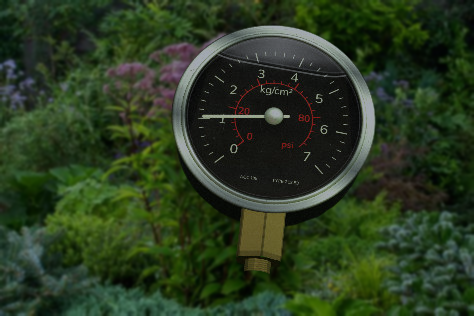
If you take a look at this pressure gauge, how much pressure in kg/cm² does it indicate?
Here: 1 kg/cm²
